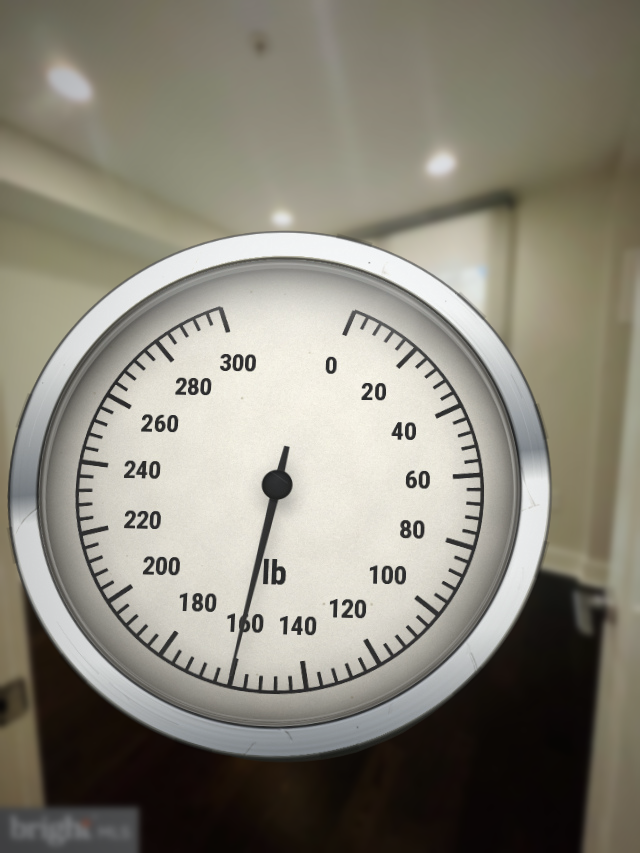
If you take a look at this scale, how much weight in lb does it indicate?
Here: 160 lb
